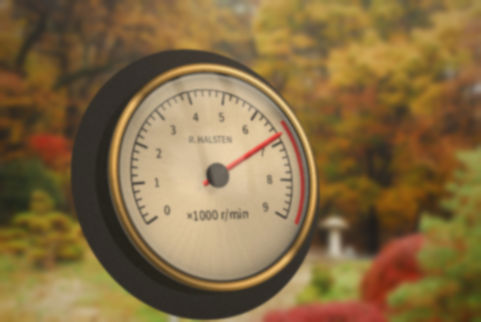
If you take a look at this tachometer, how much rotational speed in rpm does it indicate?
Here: 6800 rpm
